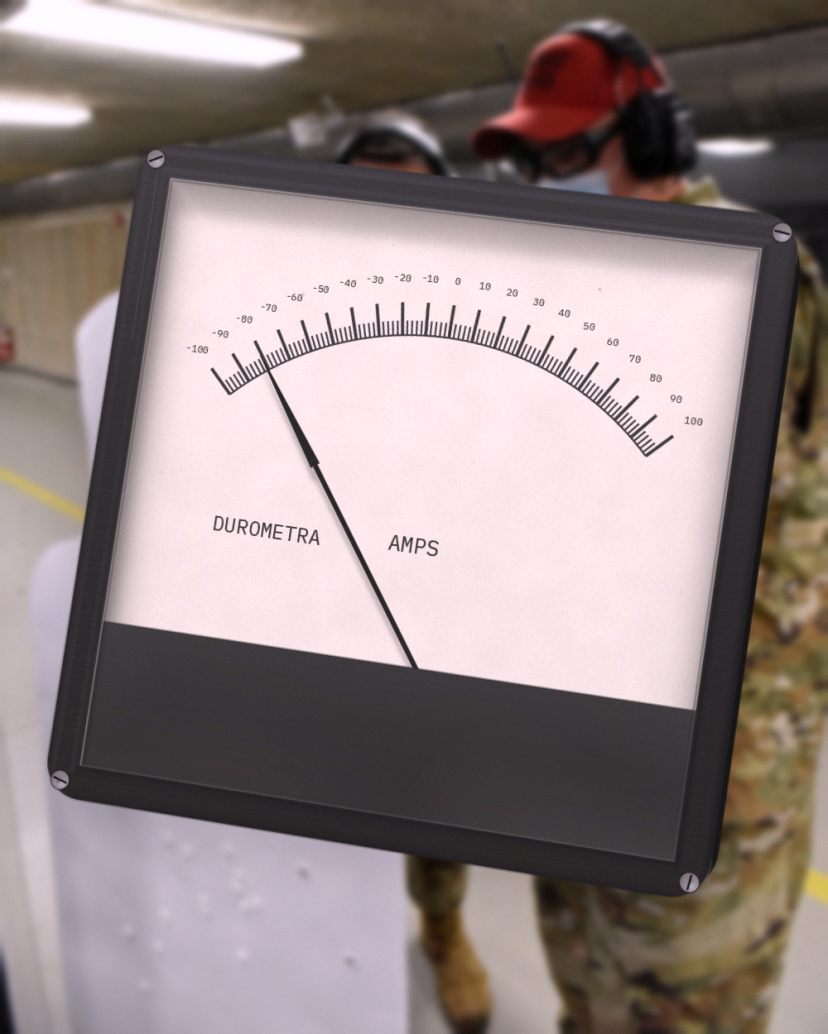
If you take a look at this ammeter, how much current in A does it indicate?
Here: -80 A
